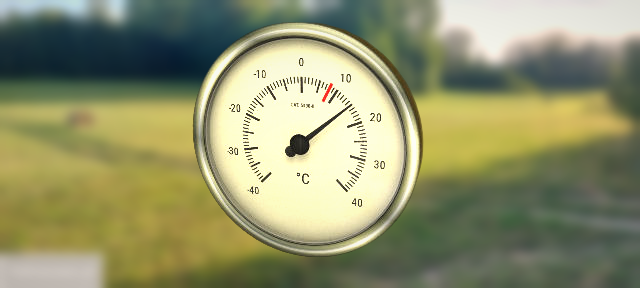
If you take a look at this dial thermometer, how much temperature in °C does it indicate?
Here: 15 °C
